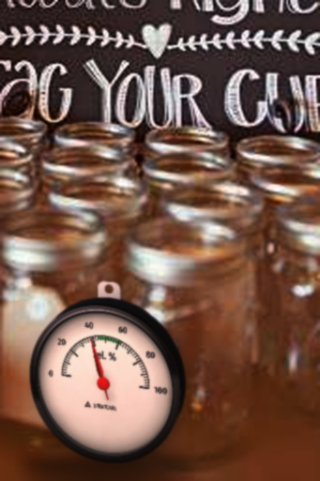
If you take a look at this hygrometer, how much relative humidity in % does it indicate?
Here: 40 %
